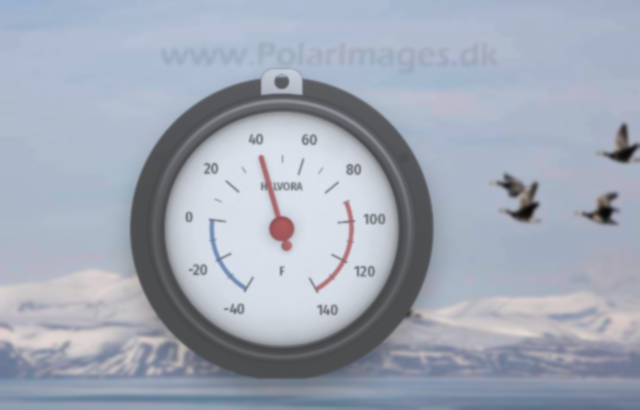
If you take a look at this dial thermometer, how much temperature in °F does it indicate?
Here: 40 °F
